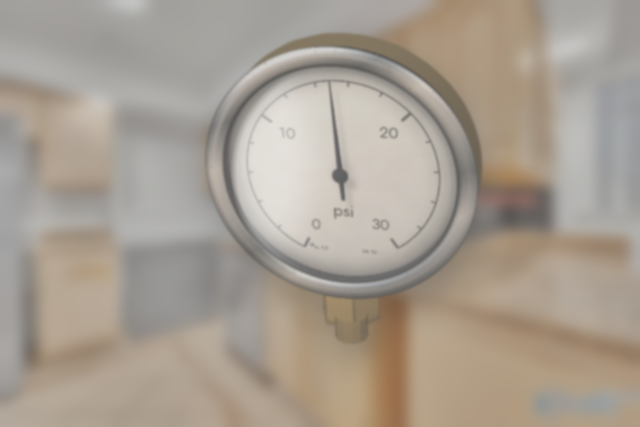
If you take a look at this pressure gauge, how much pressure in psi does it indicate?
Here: 15 psi
